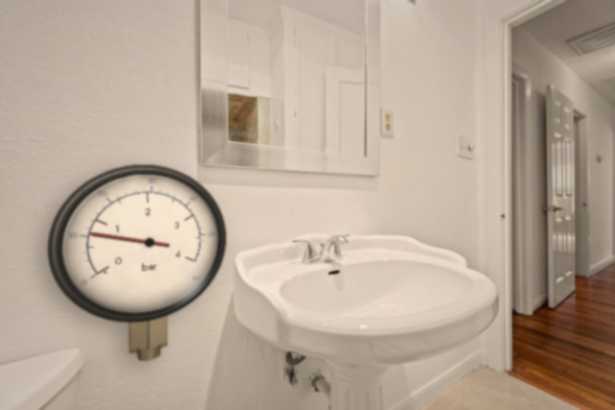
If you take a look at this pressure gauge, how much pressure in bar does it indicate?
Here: 0.75 bar
